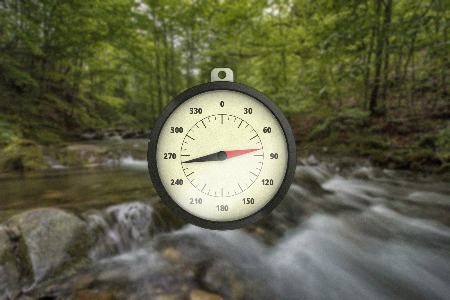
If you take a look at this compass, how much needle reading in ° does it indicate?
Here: 80 °
